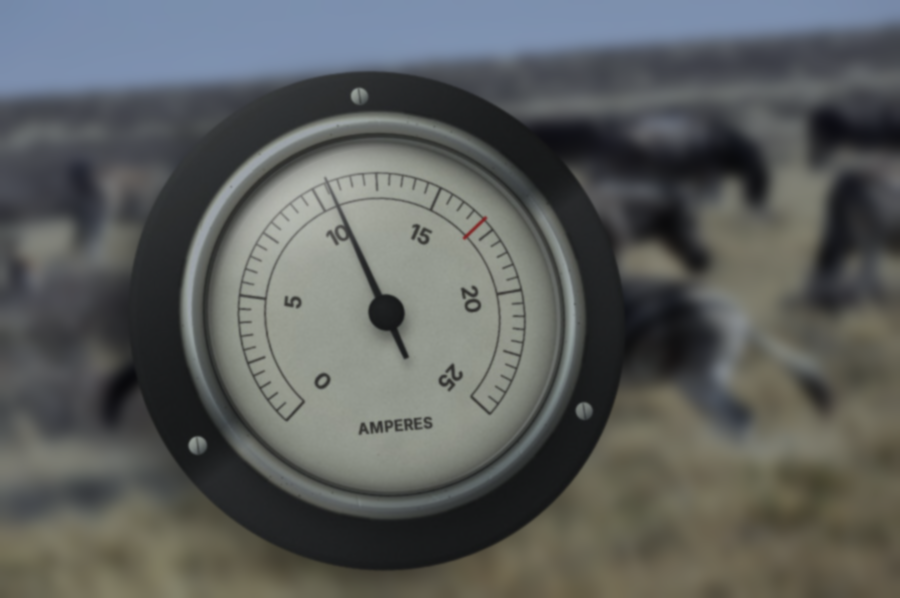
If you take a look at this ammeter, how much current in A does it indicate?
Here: 10.5 A
